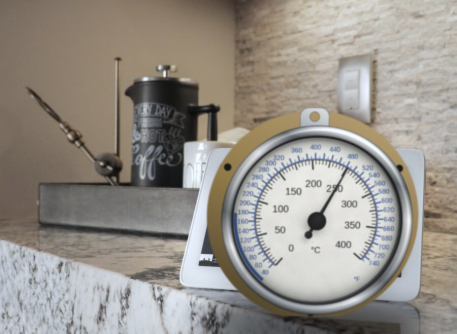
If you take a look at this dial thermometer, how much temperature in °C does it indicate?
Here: 250 °C
